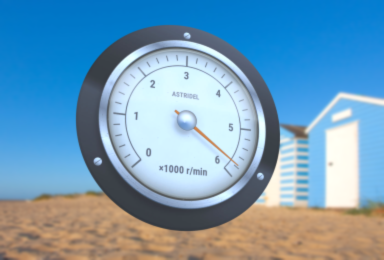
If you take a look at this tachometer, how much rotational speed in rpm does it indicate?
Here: 5800 rpm
